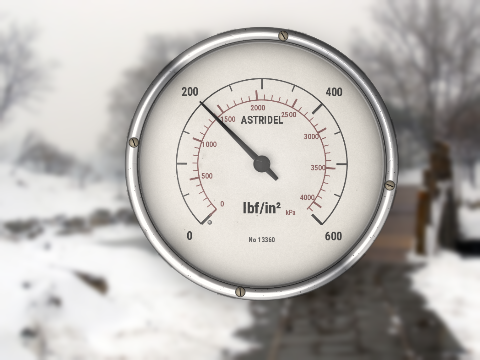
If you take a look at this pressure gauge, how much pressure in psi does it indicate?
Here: 200 psi
